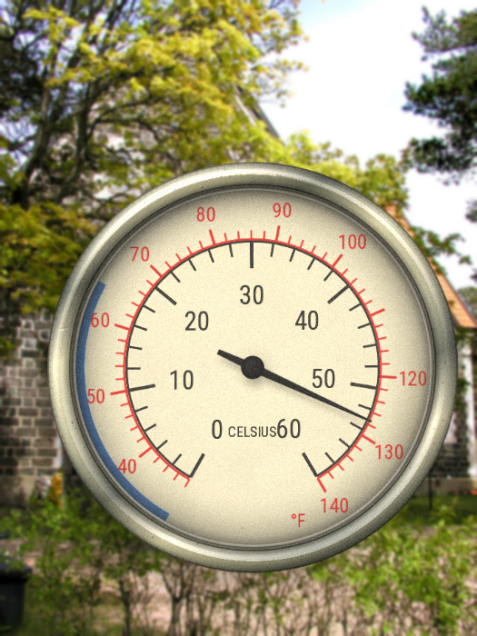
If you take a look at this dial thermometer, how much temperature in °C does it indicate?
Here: 53 °C
